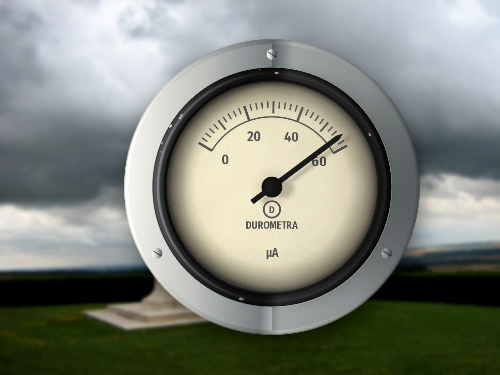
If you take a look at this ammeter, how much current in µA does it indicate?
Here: 56 µA
